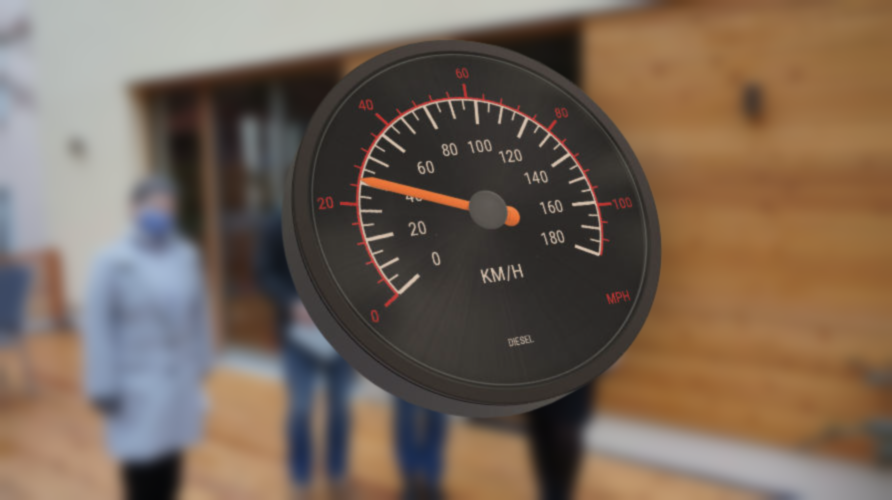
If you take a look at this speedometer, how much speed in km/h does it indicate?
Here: 40 km/h
